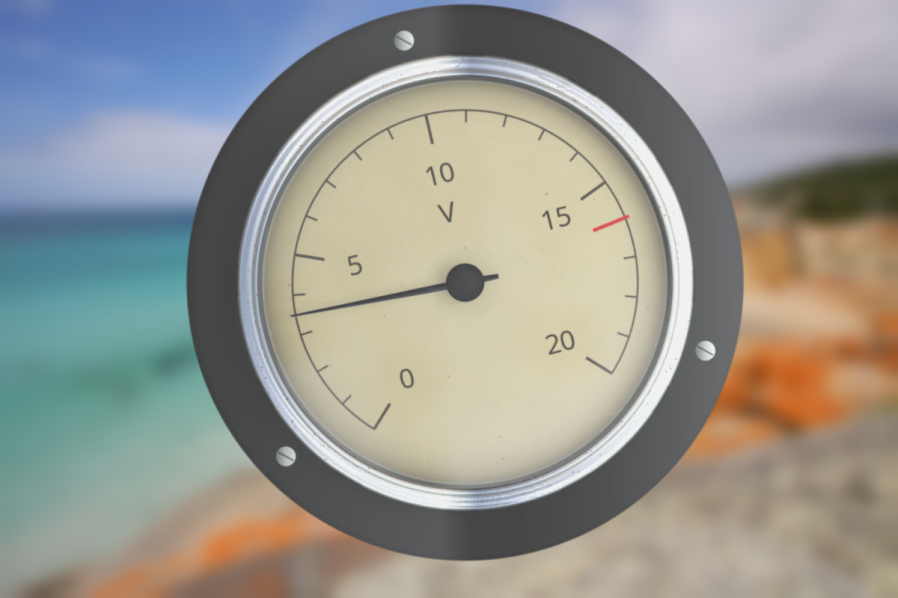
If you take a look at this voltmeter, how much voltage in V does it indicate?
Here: 3.5 V
